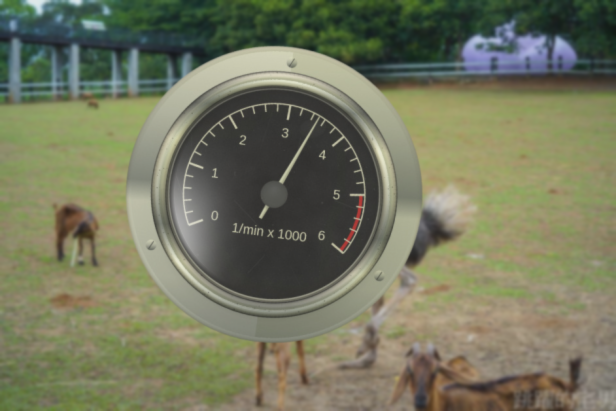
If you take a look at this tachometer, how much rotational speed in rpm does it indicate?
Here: 3500 rpm
